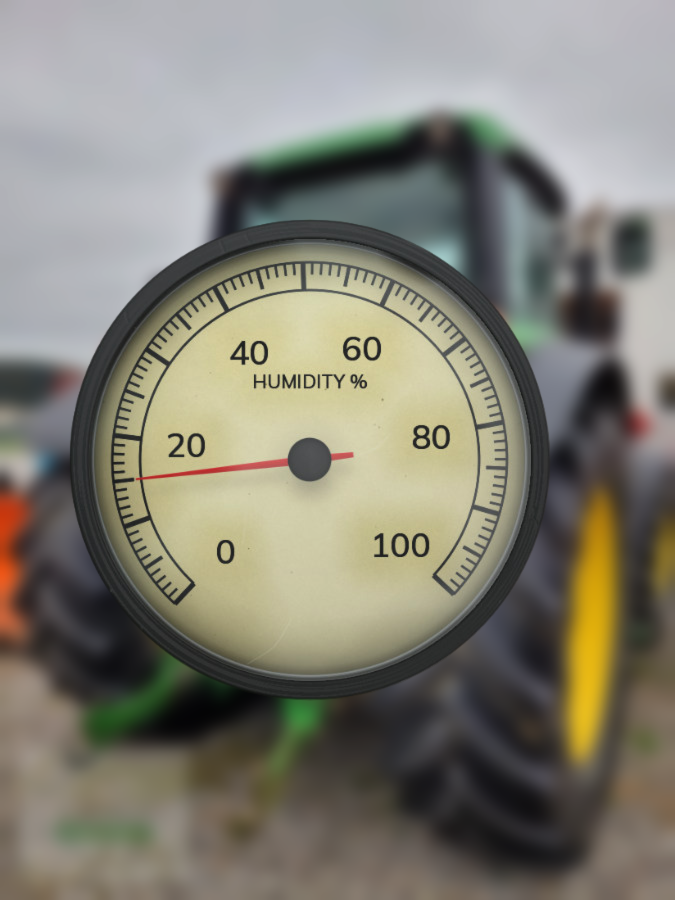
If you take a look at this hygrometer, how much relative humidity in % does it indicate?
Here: 15 %
